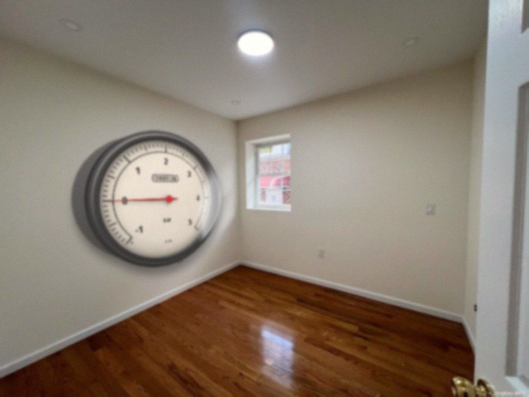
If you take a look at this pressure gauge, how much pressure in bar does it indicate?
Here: 0 bar
